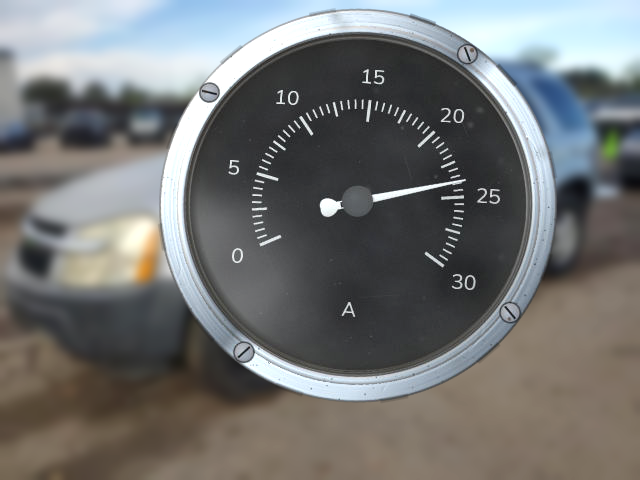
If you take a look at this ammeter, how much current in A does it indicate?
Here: 24 A
